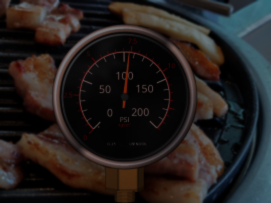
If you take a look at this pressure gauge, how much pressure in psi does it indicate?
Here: 105 psi
